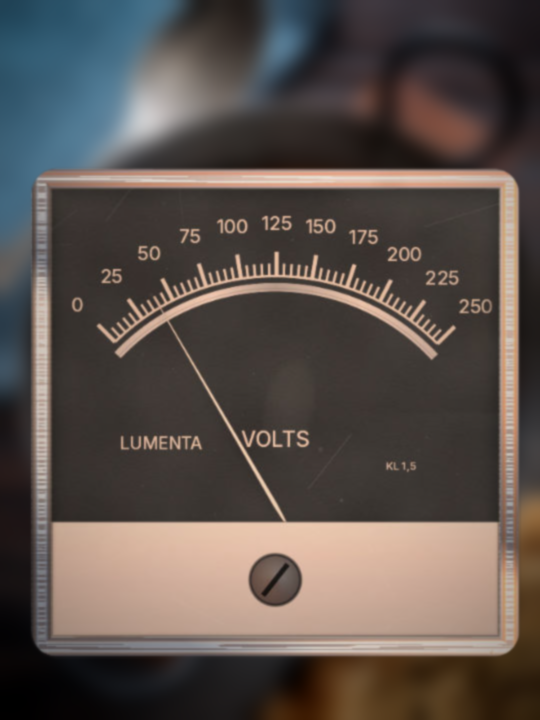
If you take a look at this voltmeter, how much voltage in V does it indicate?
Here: 40 V
